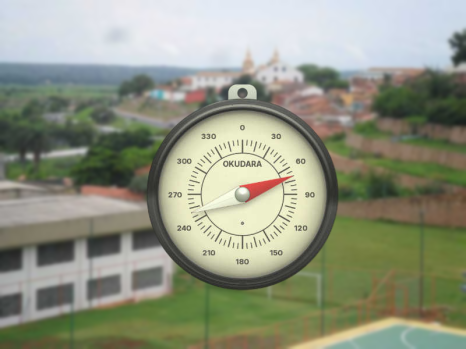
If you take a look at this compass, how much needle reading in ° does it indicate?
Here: 70 °
